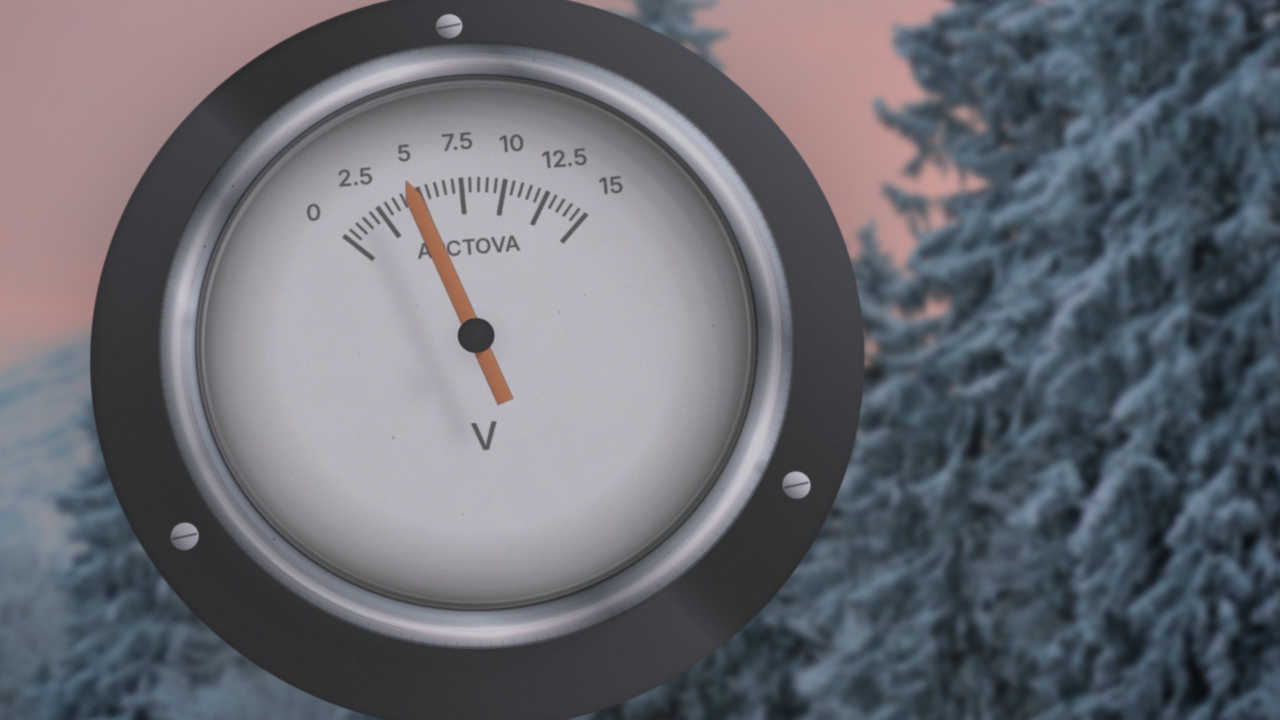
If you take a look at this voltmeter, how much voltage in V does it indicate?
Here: 4.5 V
